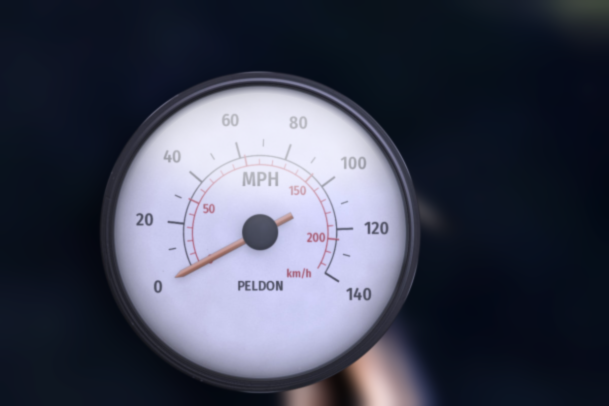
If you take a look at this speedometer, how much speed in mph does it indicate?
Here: 0 mph
